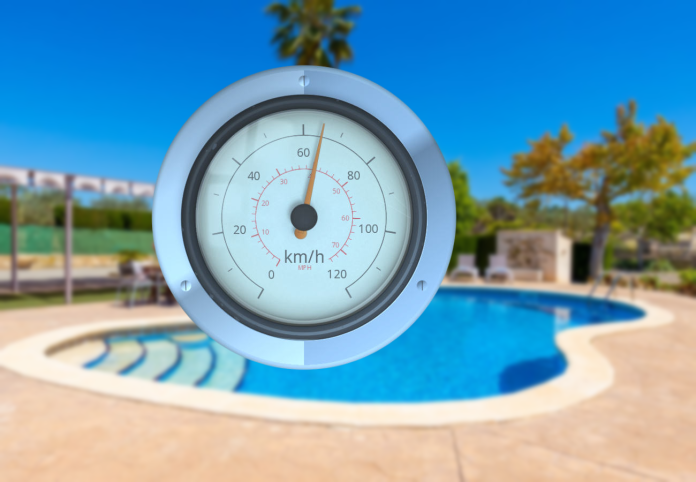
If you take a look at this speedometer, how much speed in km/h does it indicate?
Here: 65 km/h
